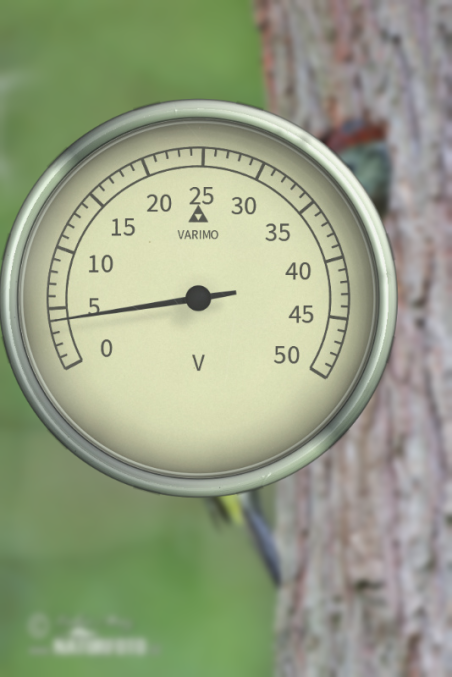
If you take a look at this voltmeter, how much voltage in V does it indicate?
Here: 4 V
